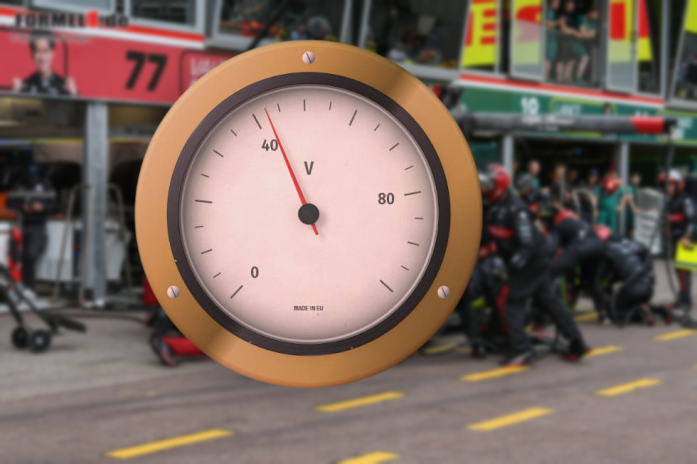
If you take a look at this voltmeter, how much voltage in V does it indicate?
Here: 42.5 V
